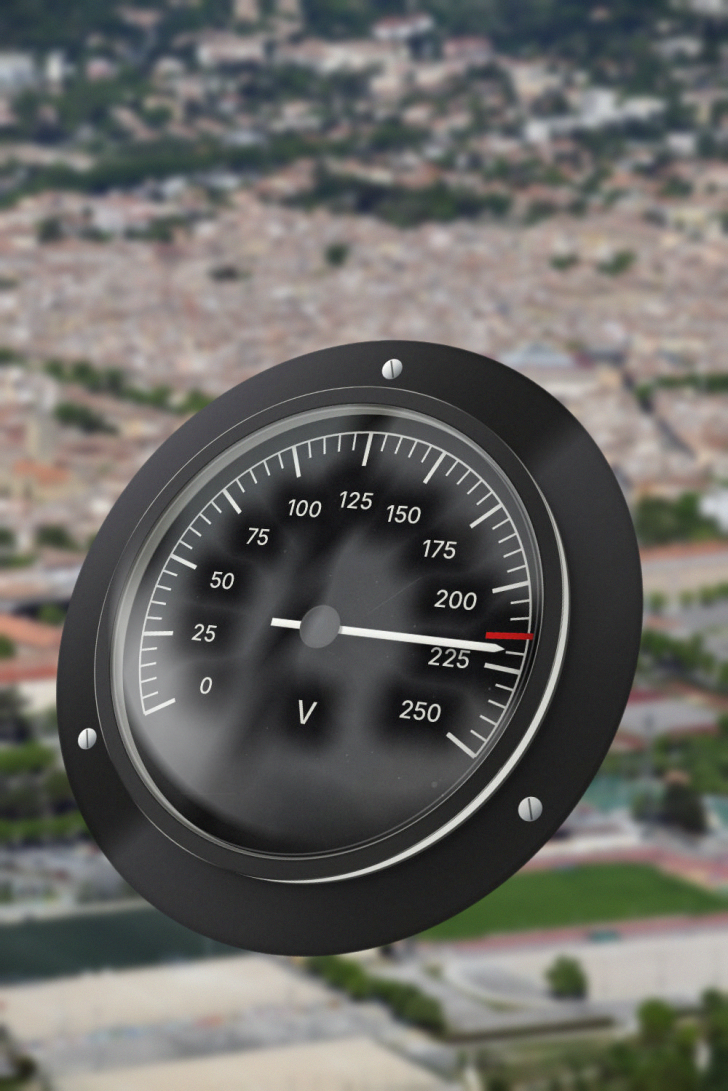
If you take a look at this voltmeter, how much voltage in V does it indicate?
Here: 220 V
